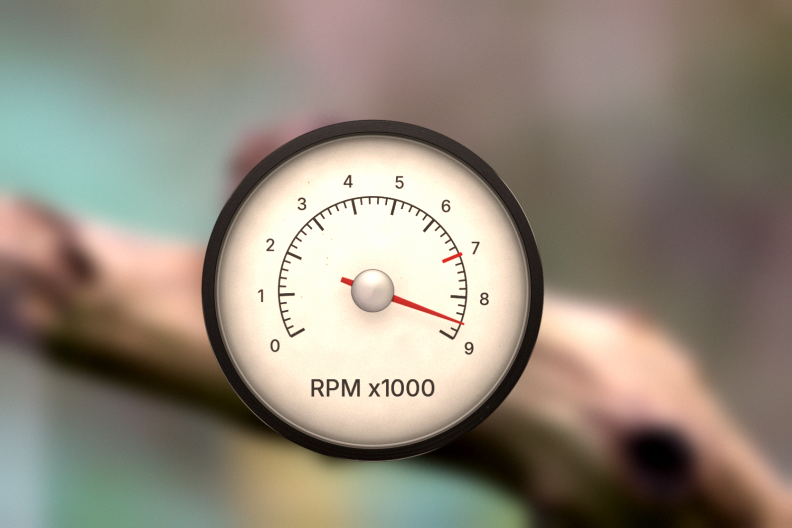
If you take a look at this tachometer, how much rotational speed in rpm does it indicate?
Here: 8600 rpm
